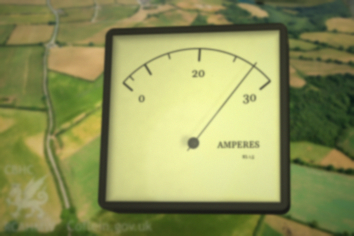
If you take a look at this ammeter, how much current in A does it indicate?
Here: 27.5 A
